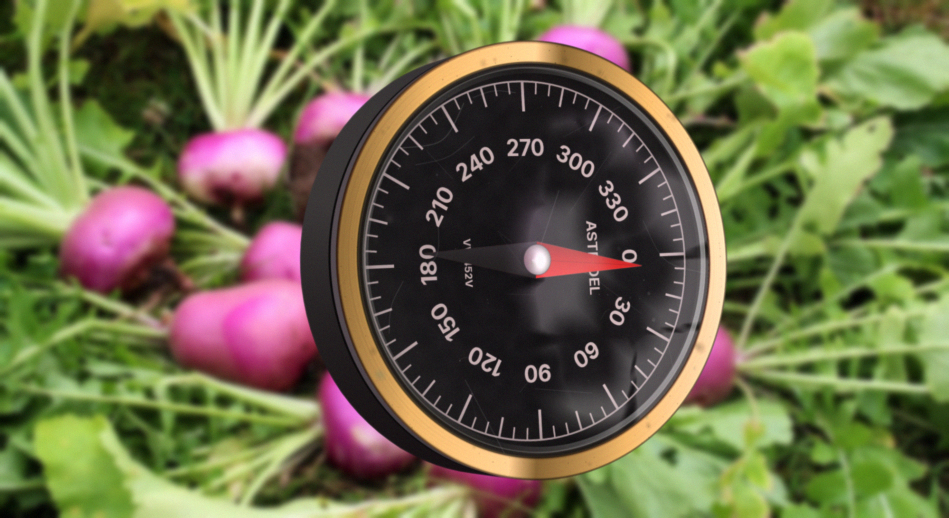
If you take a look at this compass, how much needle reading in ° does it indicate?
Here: 5 °
